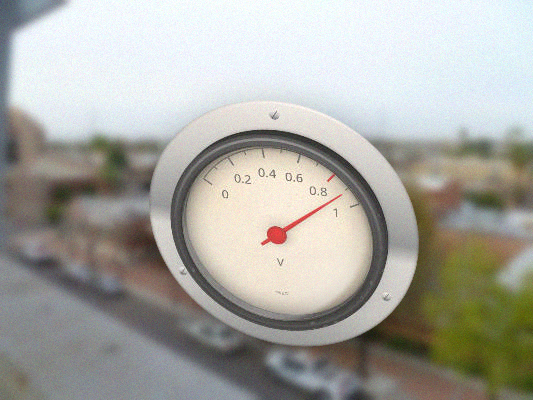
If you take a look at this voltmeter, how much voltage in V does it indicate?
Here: 0.9 V
